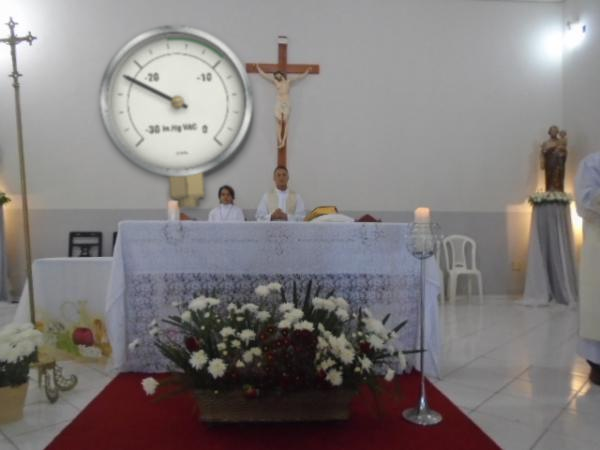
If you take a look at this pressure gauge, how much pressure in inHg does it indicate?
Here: -22 inHg
